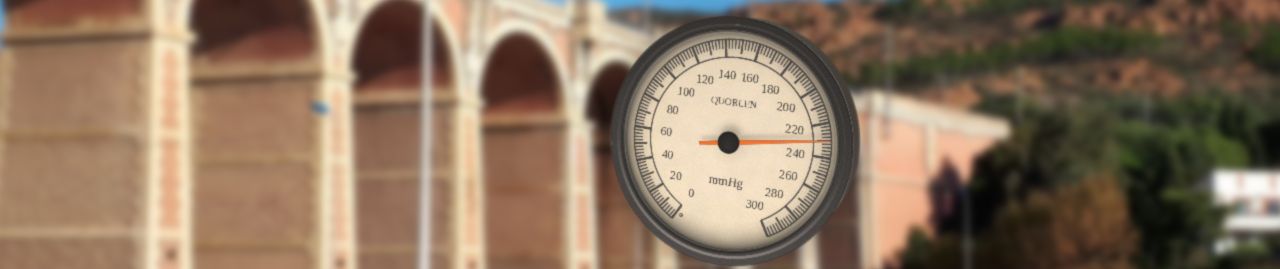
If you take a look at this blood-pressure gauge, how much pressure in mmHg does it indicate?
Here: 230 mmHg
